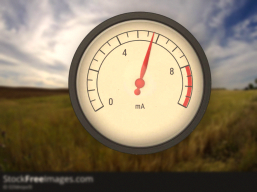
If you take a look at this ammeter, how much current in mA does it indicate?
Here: 5.75 mA
